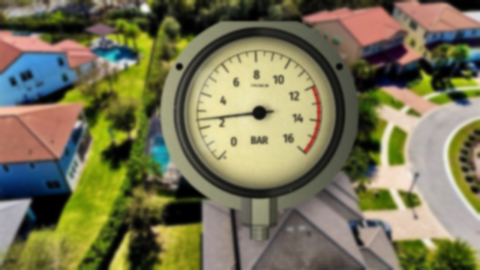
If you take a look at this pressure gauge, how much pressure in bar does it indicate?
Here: 2.5 bar
